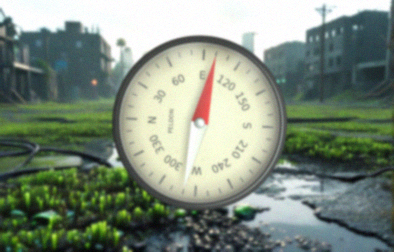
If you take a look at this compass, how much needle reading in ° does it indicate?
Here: 100 °
